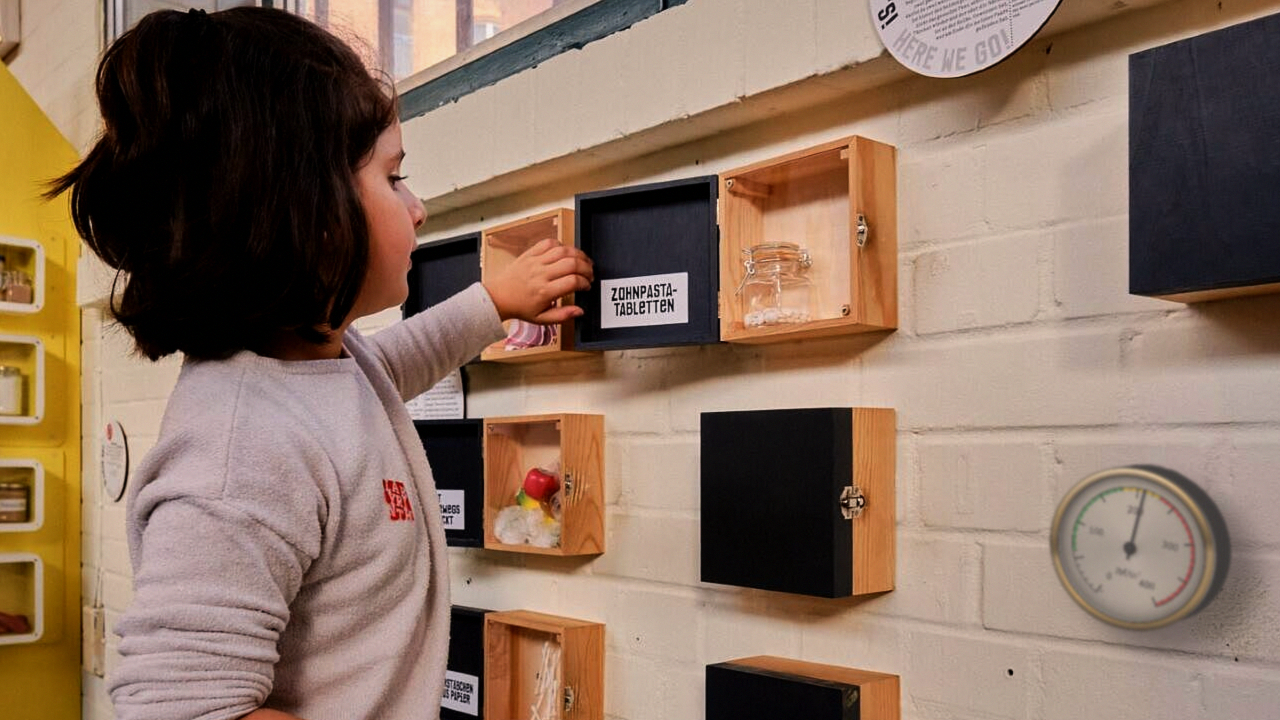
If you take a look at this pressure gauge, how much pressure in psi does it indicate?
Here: 210 psi
